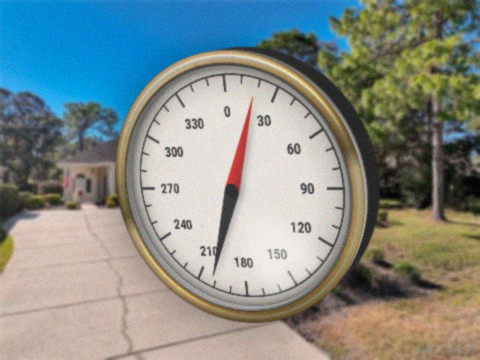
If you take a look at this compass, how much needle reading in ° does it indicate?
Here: 20 °
